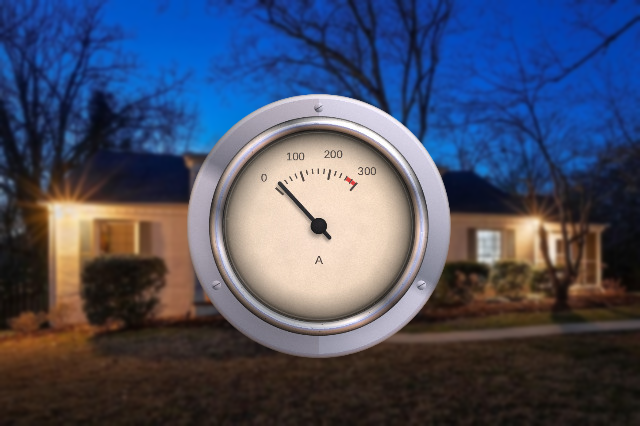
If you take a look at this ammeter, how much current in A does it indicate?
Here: 20 A
